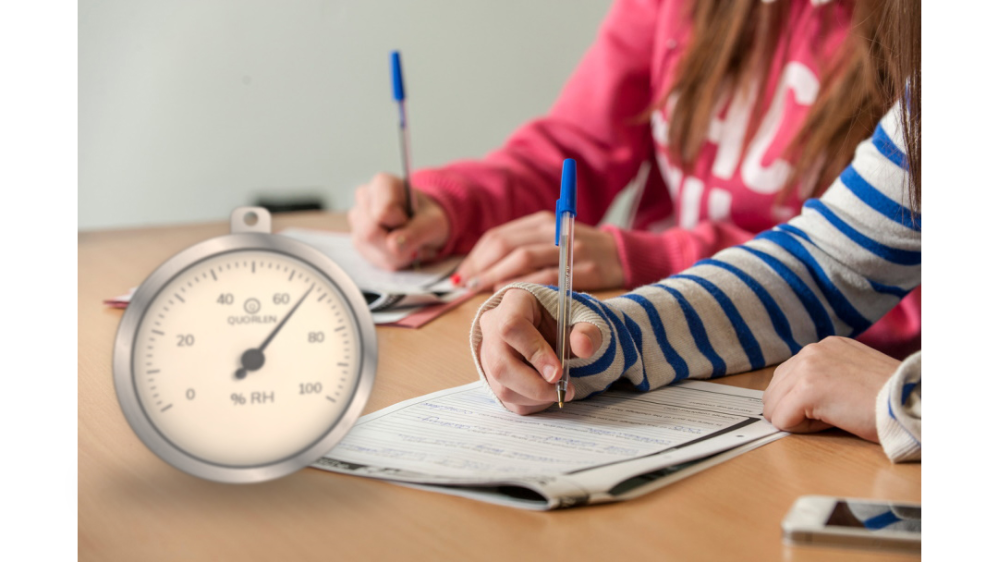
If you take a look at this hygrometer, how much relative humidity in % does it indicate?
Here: 66 %
